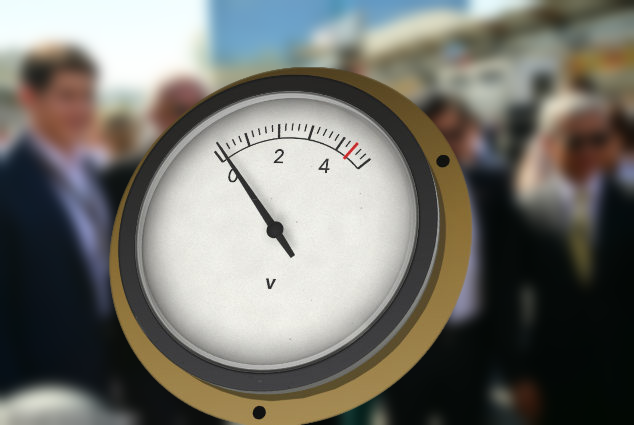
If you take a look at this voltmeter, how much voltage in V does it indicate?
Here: 0.2 V
